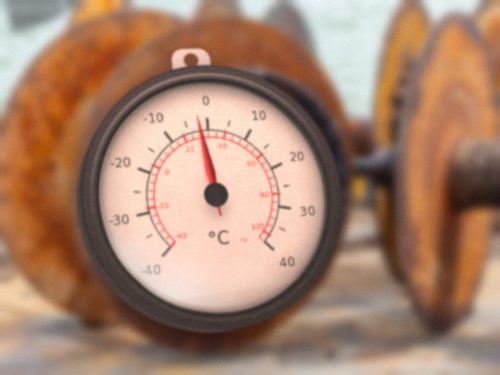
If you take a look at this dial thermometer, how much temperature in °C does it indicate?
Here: -2.5 °C
